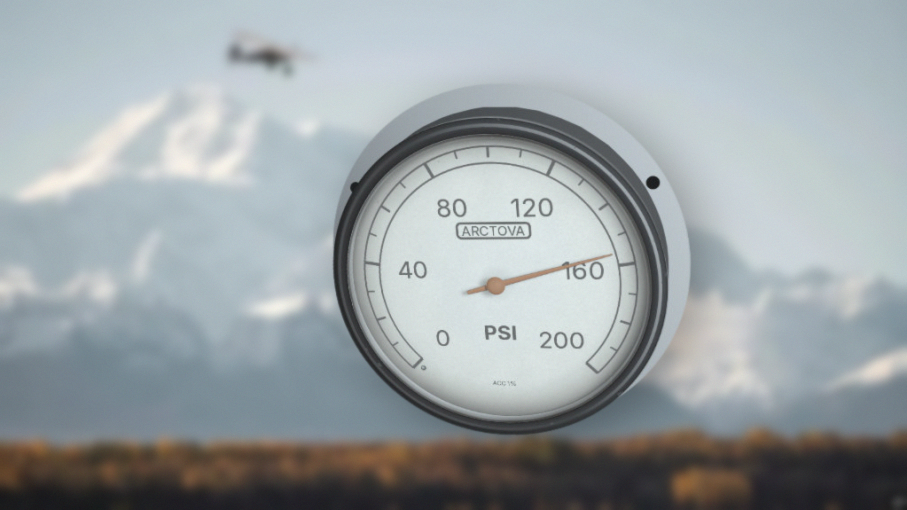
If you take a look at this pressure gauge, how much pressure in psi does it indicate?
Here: 155 psi
